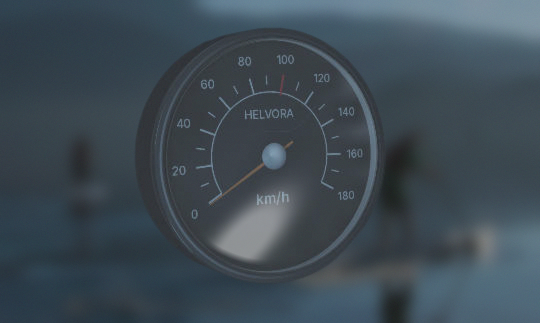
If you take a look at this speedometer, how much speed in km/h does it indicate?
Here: 0 km/h
